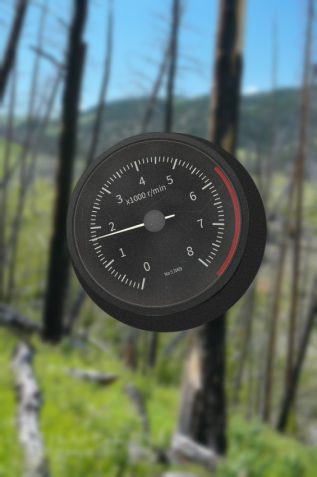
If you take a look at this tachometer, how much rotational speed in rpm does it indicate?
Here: 1700 rpm
